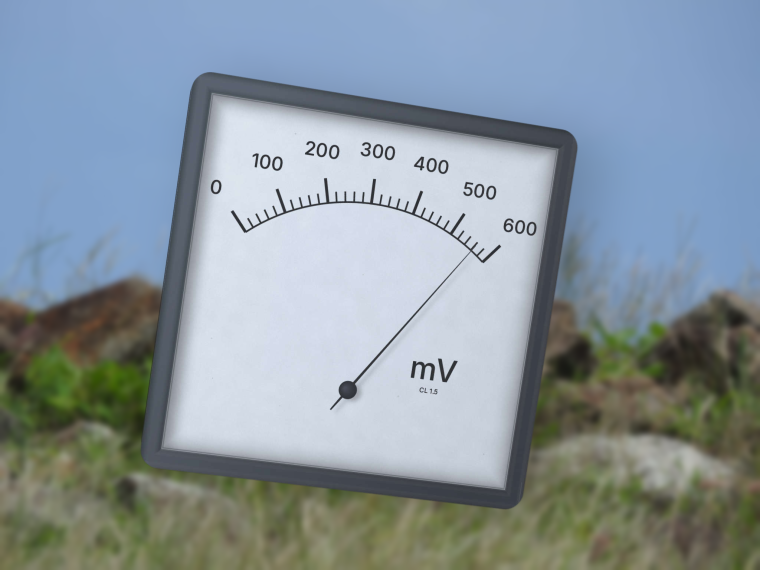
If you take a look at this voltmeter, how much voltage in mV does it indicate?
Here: 560 mV
